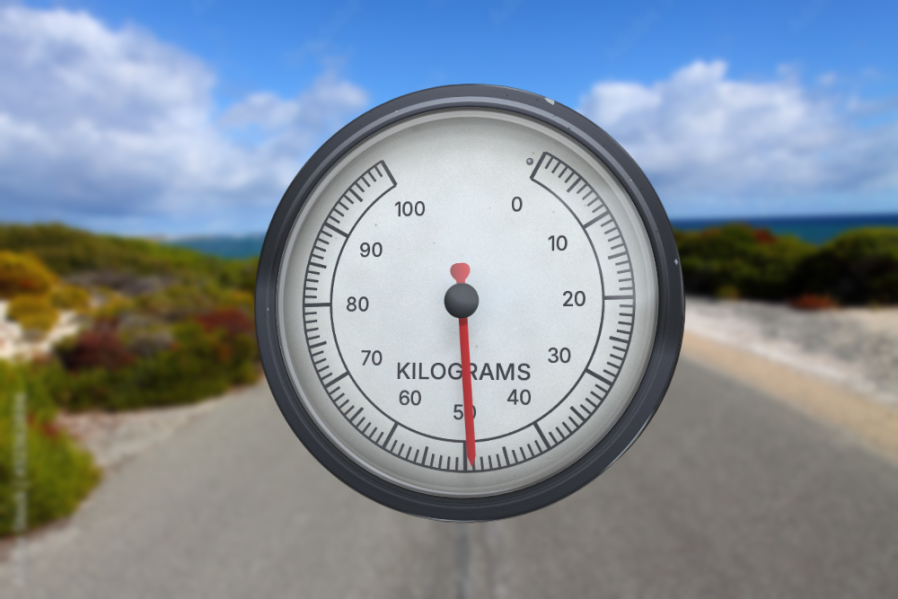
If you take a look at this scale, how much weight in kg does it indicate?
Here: 49 kg
